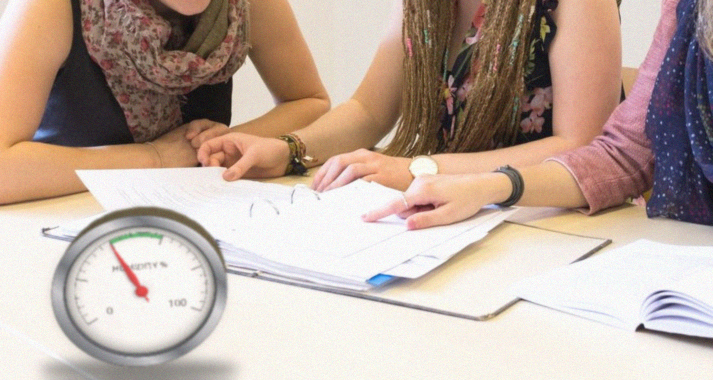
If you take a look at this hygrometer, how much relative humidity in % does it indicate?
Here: 40 %
